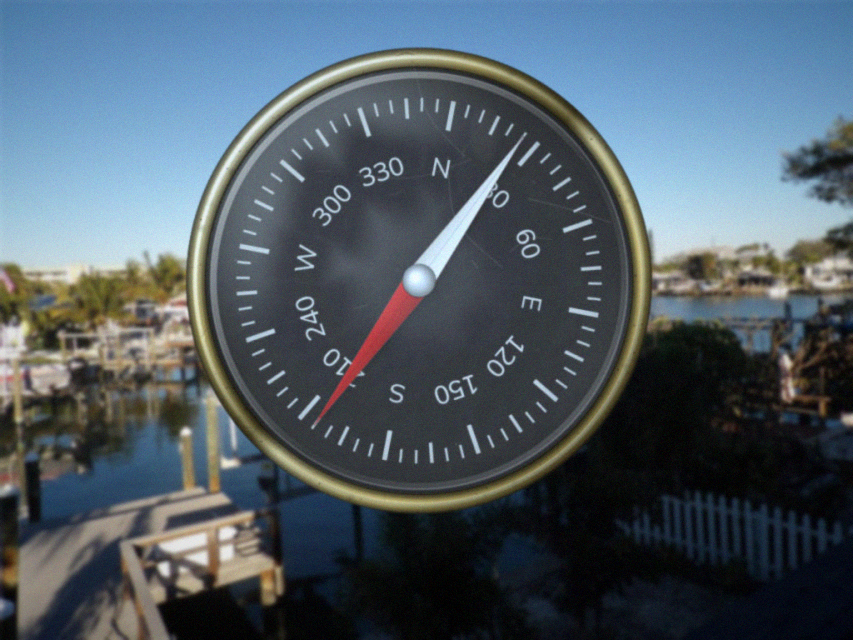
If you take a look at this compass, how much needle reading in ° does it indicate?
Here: 205 °
